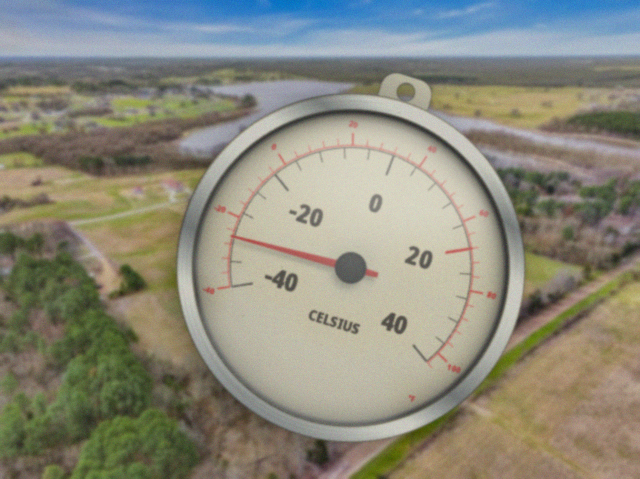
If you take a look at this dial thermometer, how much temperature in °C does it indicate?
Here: -32 °C
